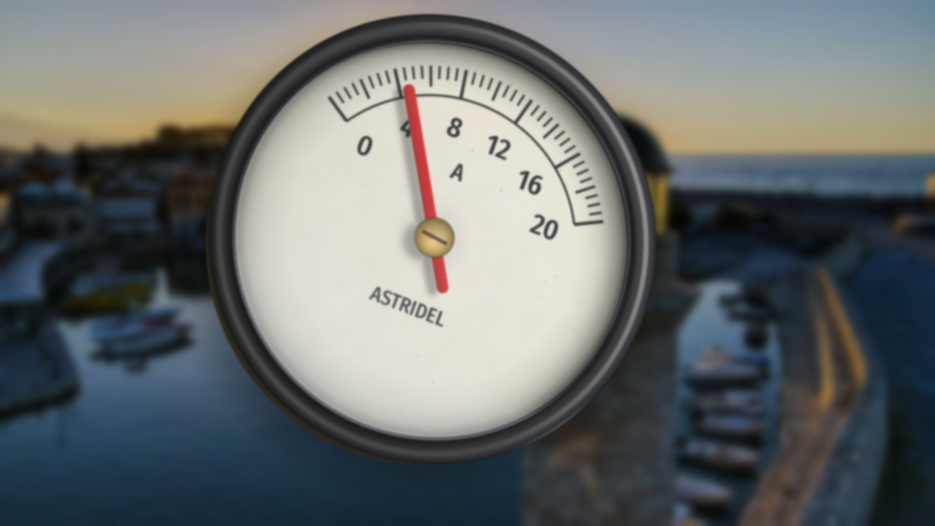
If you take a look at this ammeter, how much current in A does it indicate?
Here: 4.5 A
